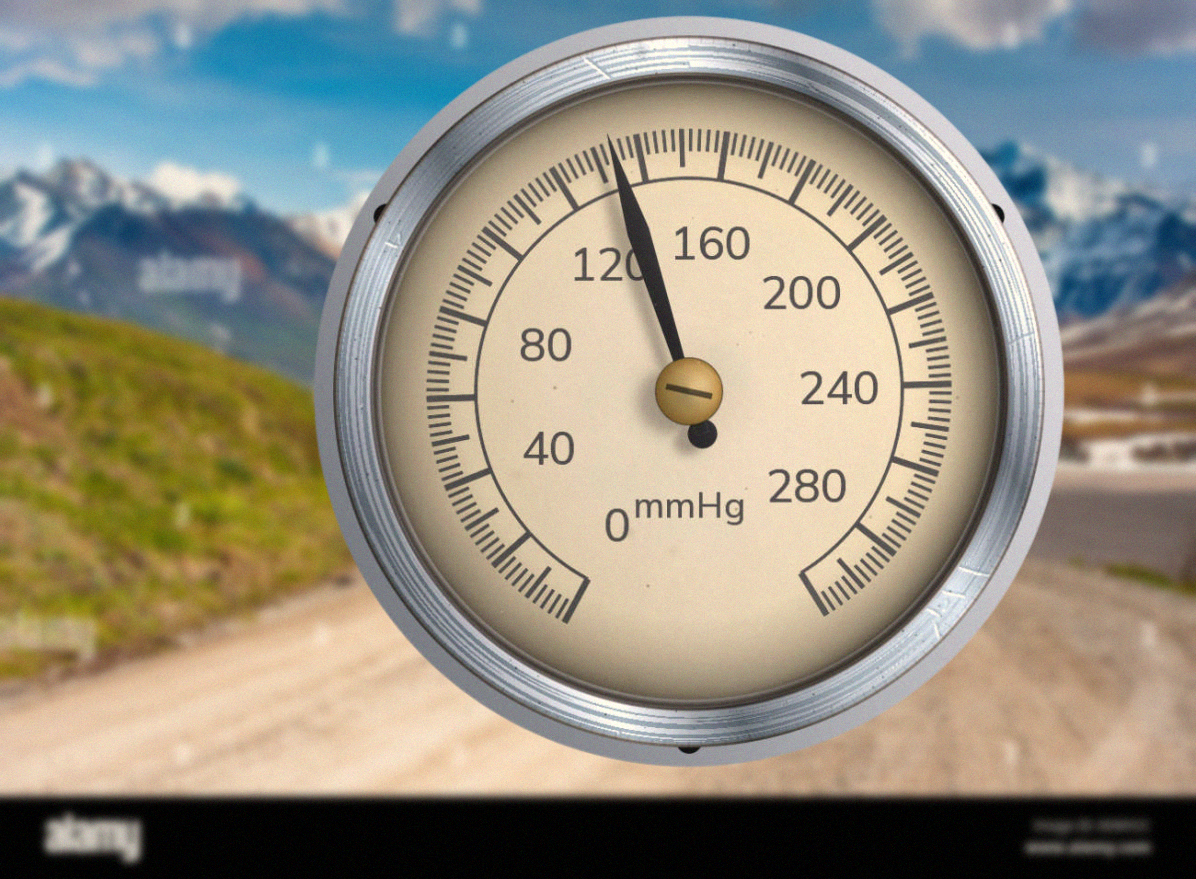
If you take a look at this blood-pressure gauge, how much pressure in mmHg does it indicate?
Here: 134 mmHg
